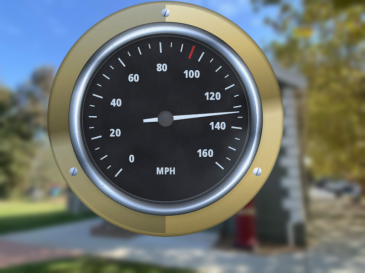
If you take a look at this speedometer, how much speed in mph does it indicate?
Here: 132.5 mph
